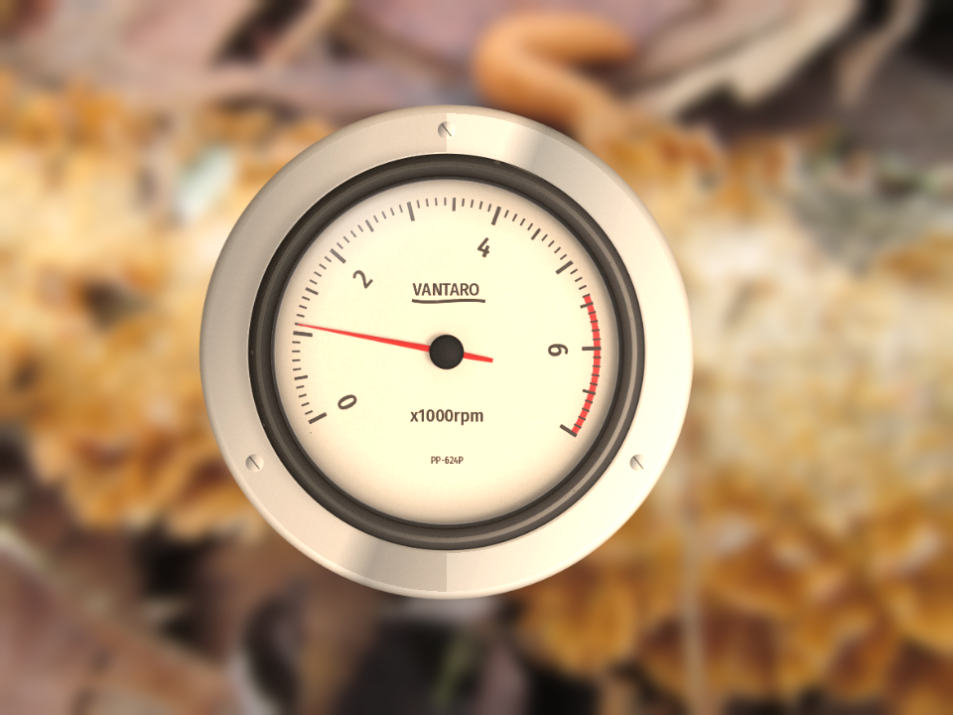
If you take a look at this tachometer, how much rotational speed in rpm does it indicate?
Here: 1100 rpm
